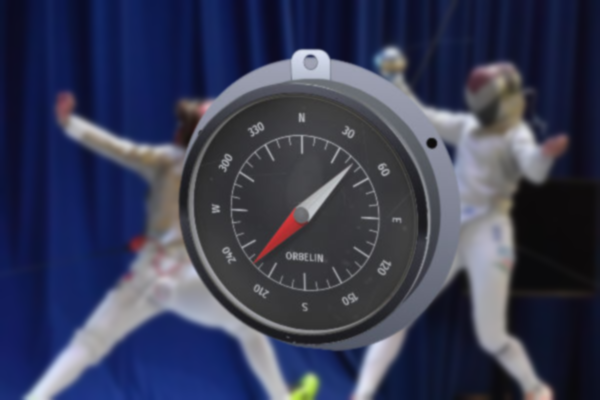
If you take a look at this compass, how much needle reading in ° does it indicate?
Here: 225 °
